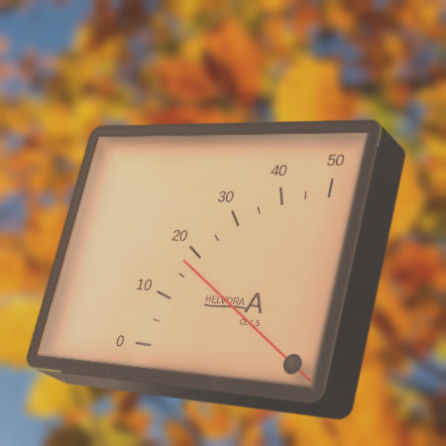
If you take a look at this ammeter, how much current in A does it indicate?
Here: 17.5 A
